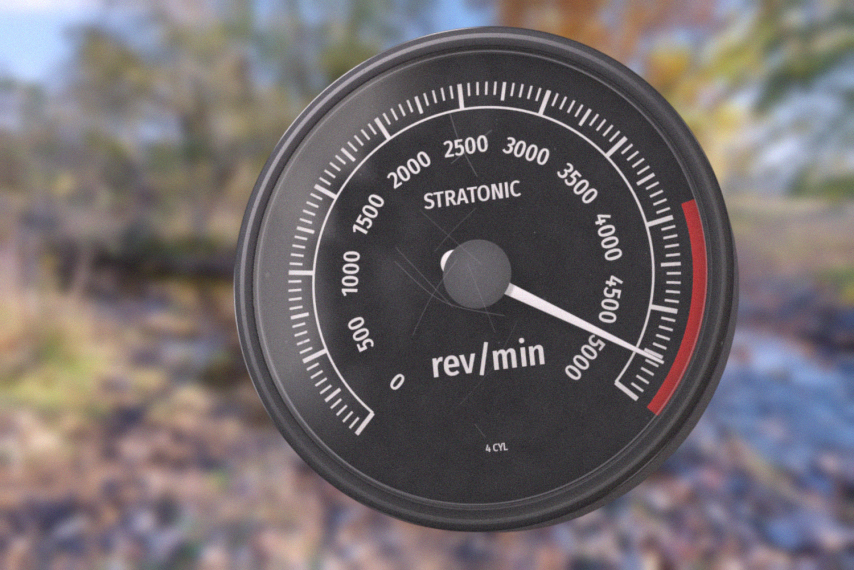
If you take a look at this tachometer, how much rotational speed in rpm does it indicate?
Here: 4775 rpm
